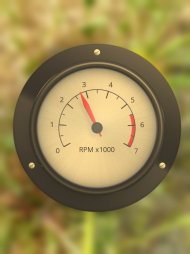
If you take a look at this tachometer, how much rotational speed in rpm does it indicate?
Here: 2750 rpm
